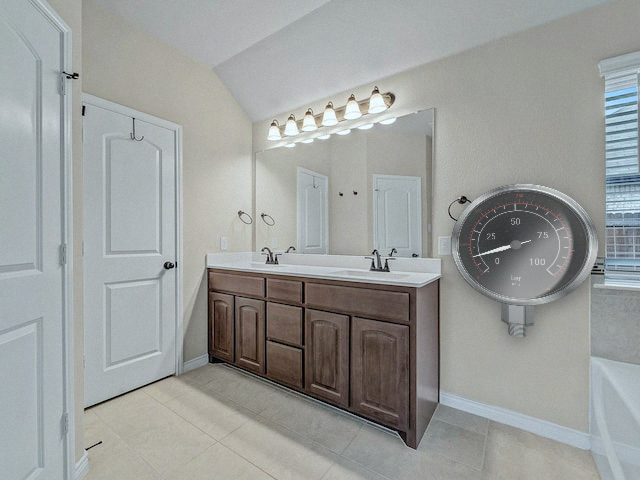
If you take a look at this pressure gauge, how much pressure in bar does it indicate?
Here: 10 bar
